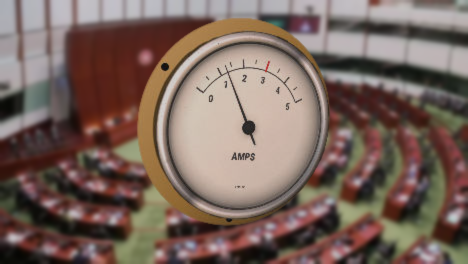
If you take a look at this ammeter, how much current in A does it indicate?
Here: 1.25 A
